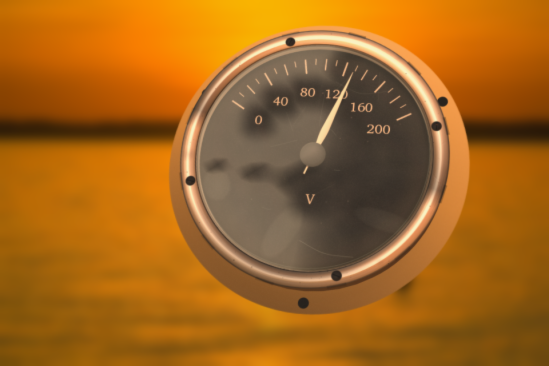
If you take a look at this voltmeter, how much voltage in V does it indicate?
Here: 130 V
